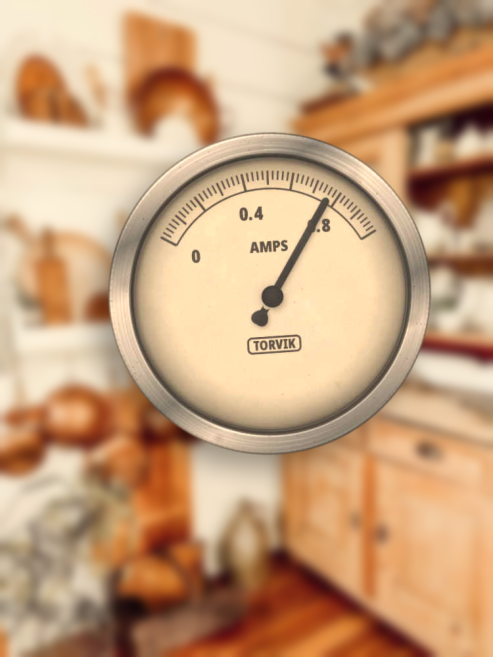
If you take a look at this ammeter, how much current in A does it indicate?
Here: 0.76 A
